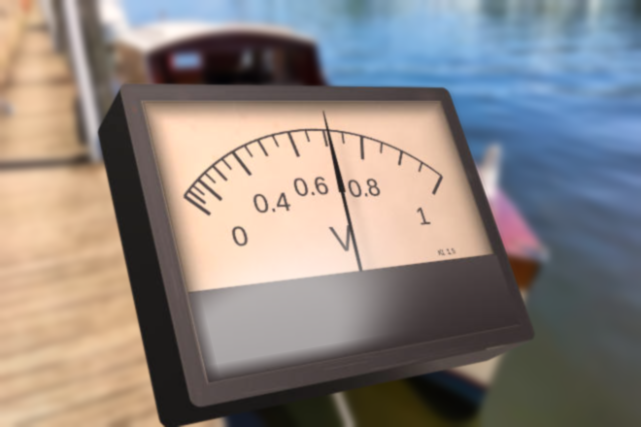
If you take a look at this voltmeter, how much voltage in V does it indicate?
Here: 0.7 V
